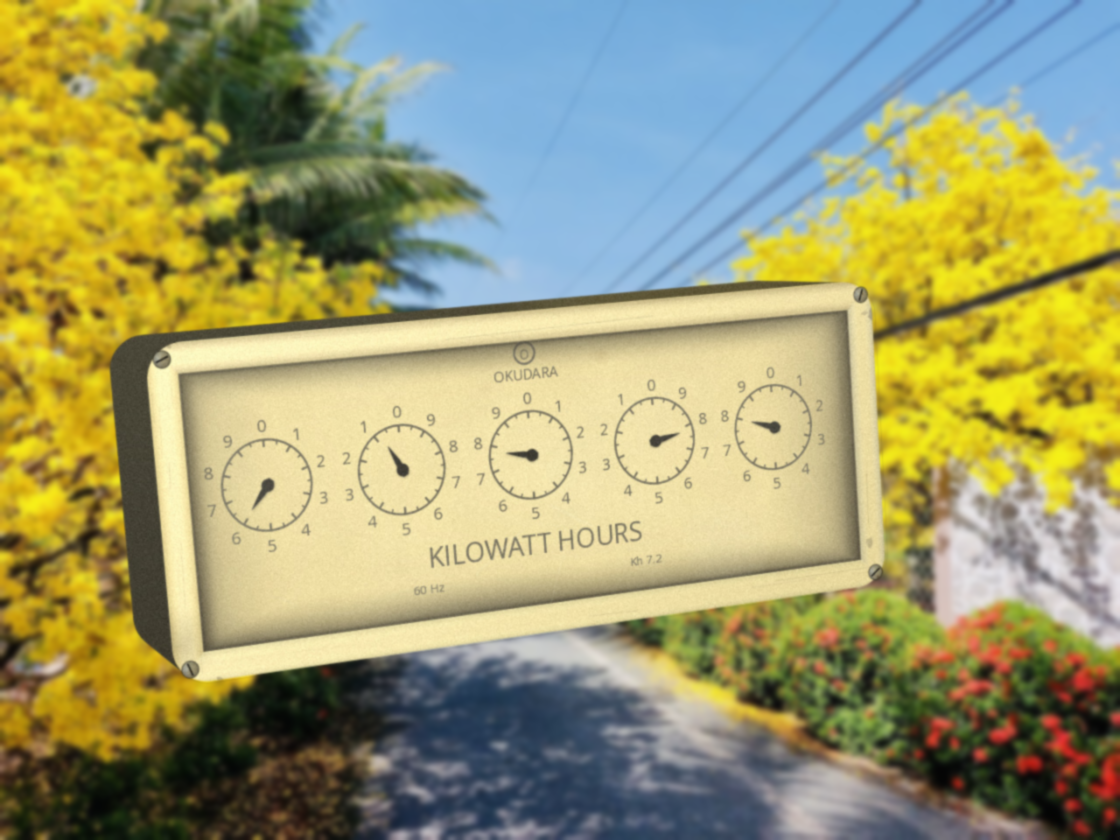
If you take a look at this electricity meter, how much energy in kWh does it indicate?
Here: 60778 kWh
